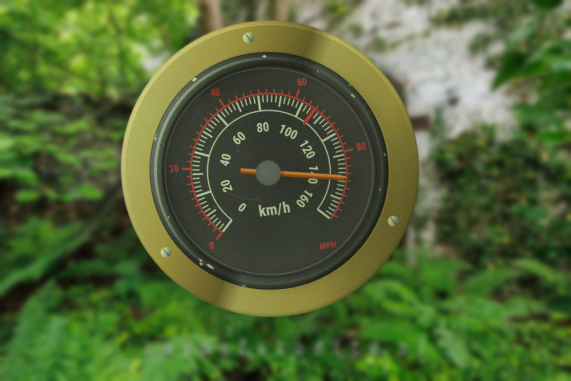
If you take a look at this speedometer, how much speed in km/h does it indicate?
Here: 140 km/h
